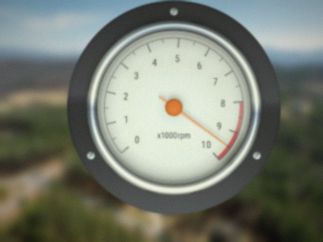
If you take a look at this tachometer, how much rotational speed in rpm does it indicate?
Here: 9500 rpm
